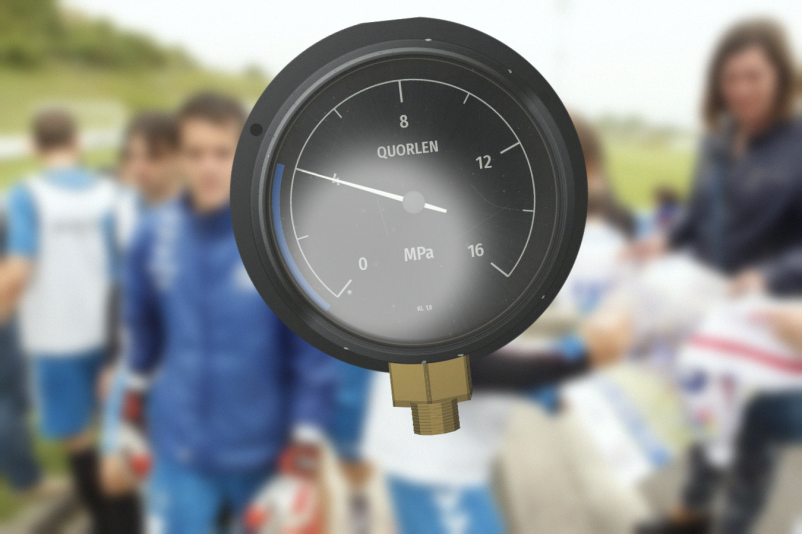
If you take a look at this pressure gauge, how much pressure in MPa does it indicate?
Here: 4 MPa
